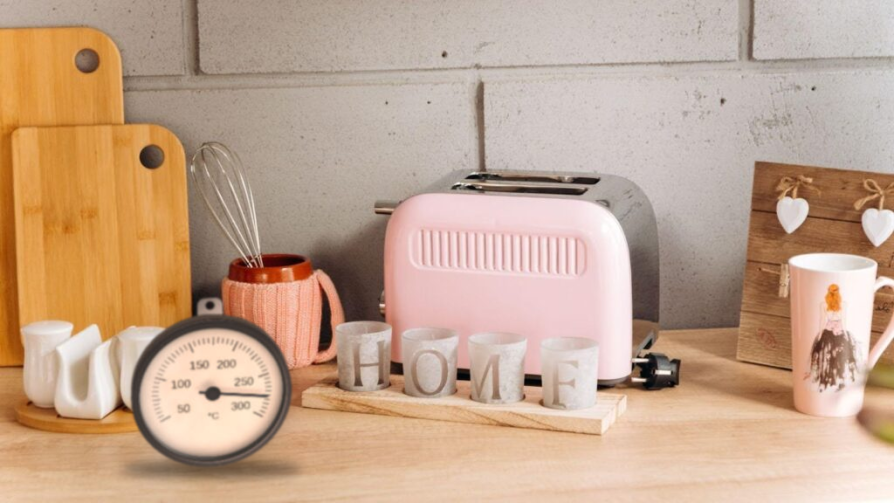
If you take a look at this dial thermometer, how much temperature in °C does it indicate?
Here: 275 °C
